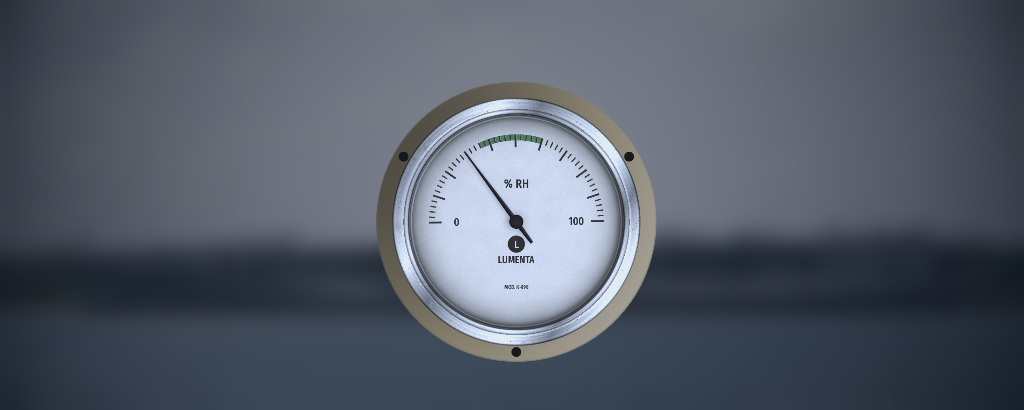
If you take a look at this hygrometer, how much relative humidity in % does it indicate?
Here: 30 %
